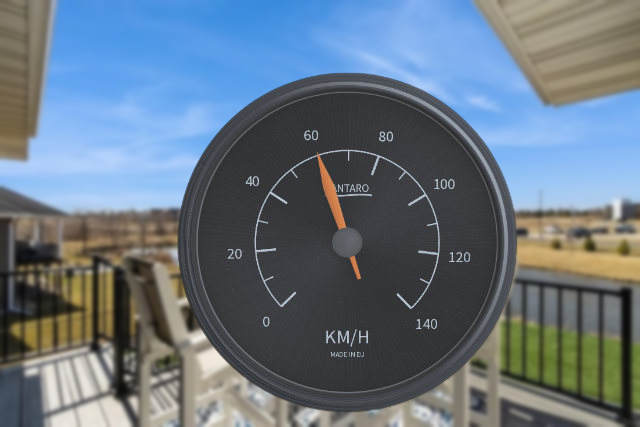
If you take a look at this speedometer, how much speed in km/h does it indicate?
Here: 60 km/h
